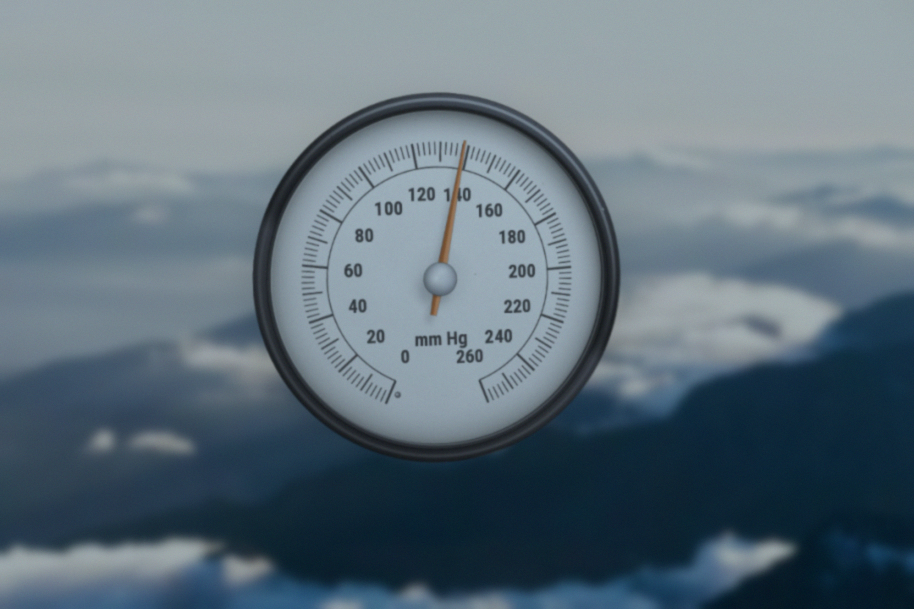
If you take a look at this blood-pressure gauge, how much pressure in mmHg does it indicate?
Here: 138 mmHg
